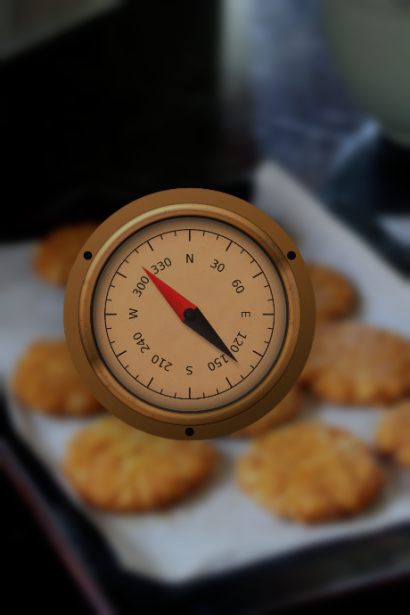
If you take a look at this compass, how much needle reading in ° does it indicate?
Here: 315 °
